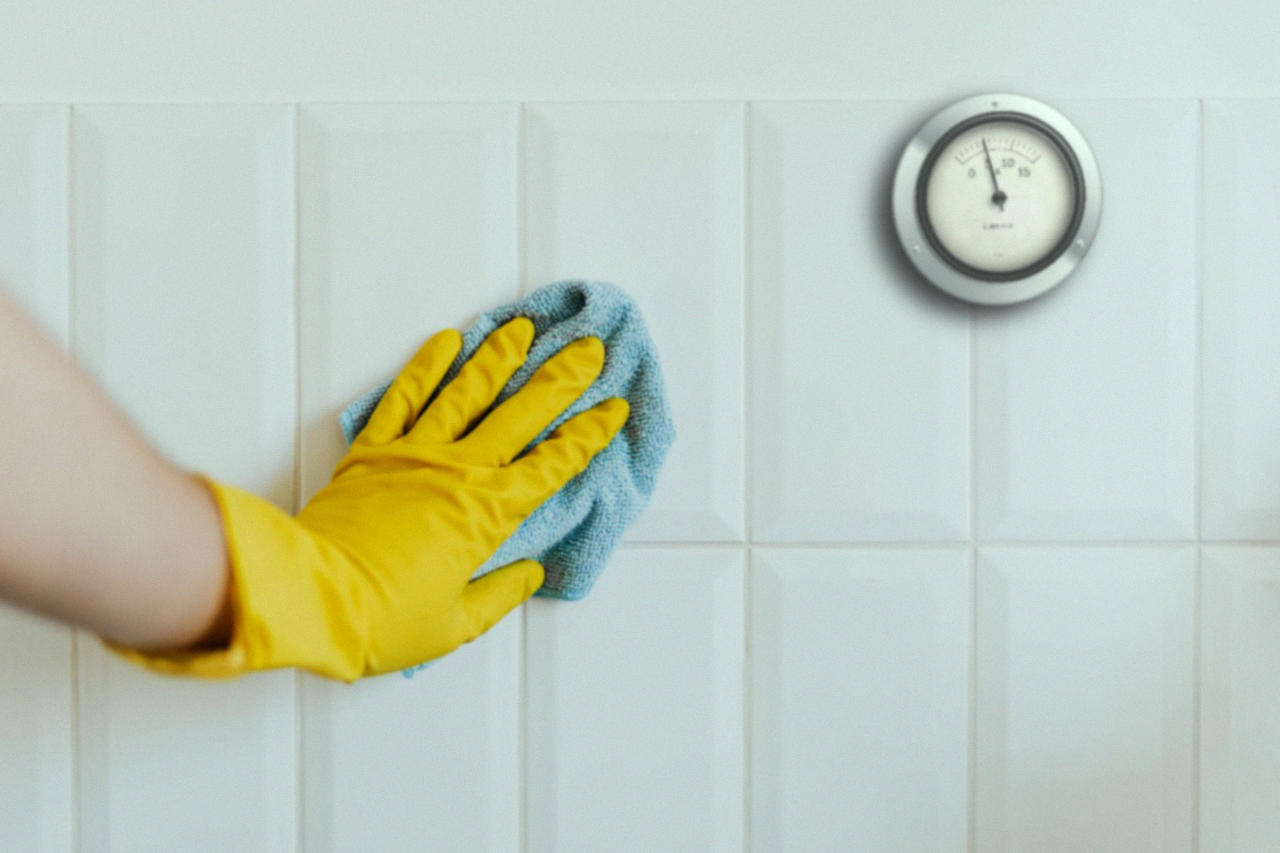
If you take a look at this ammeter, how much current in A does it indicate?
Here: 5 A
